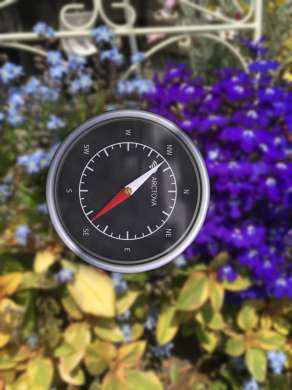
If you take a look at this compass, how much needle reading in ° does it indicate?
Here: 140 °
